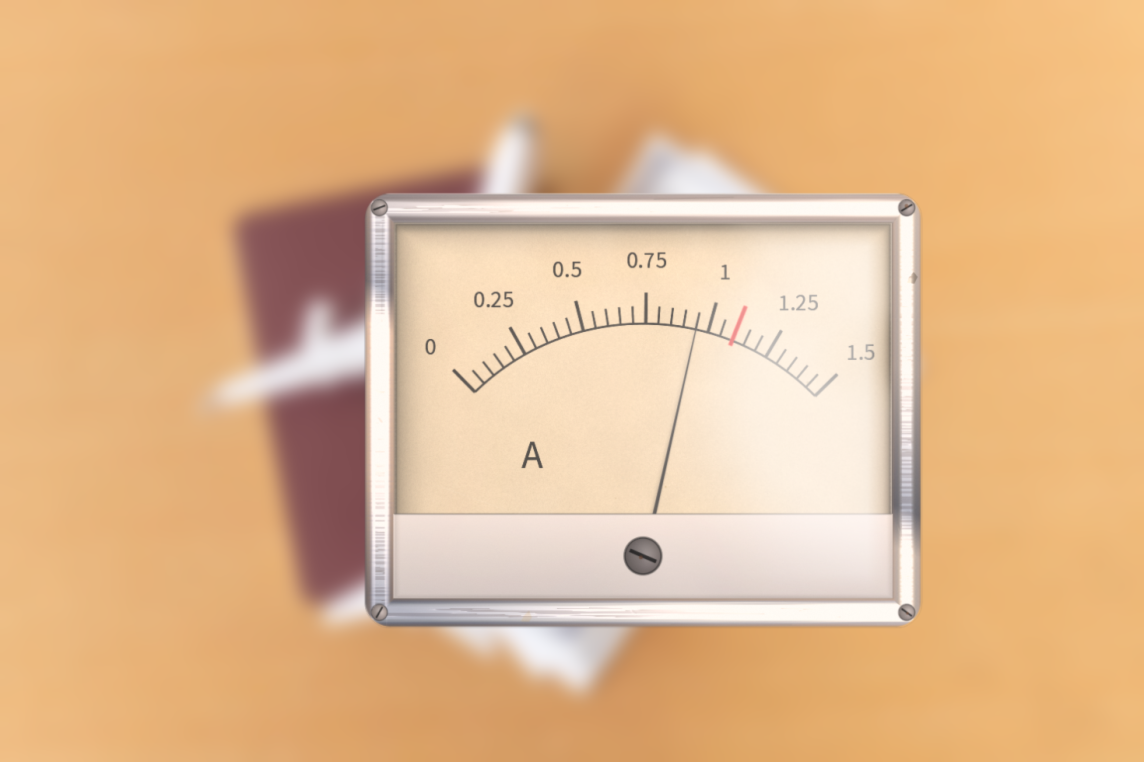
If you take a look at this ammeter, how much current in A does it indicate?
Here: 0.95 A
